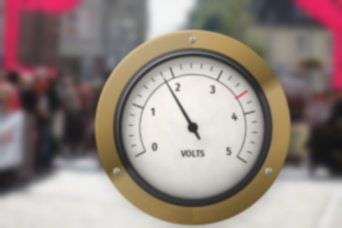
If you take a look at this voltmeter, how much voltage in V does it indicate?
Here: 1.8 V
